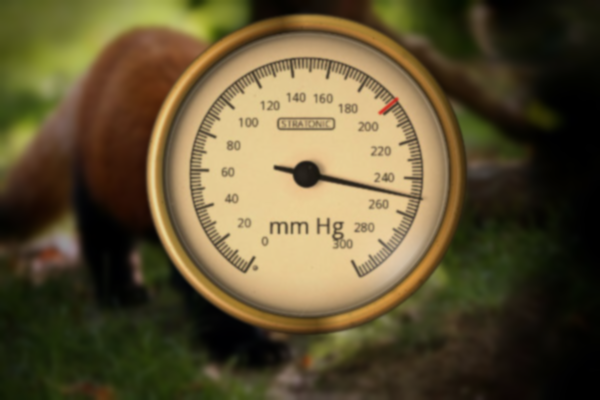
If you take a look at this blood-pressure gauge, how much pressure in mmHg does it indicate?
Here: 250 mmHg
